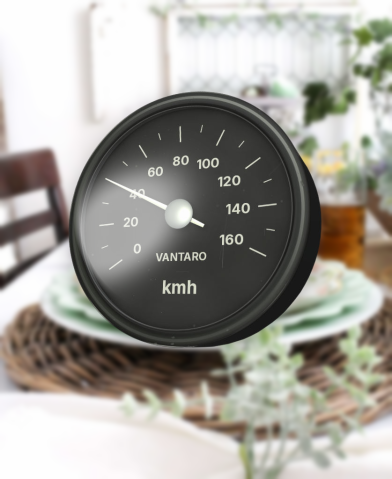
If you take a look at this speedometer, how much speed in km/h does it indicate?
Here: 40 km/h
